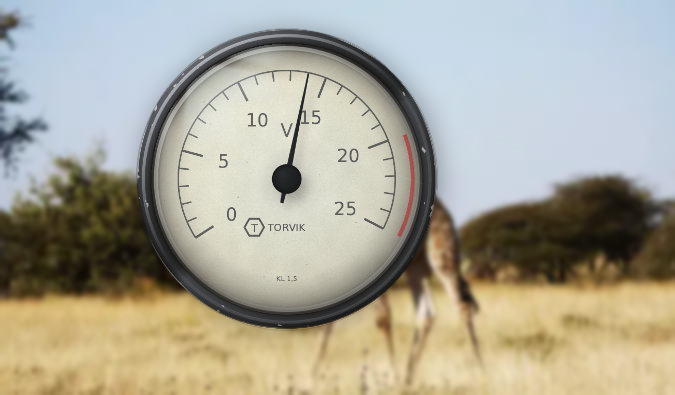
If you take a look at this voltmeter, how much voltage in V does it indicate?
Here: 14 V
